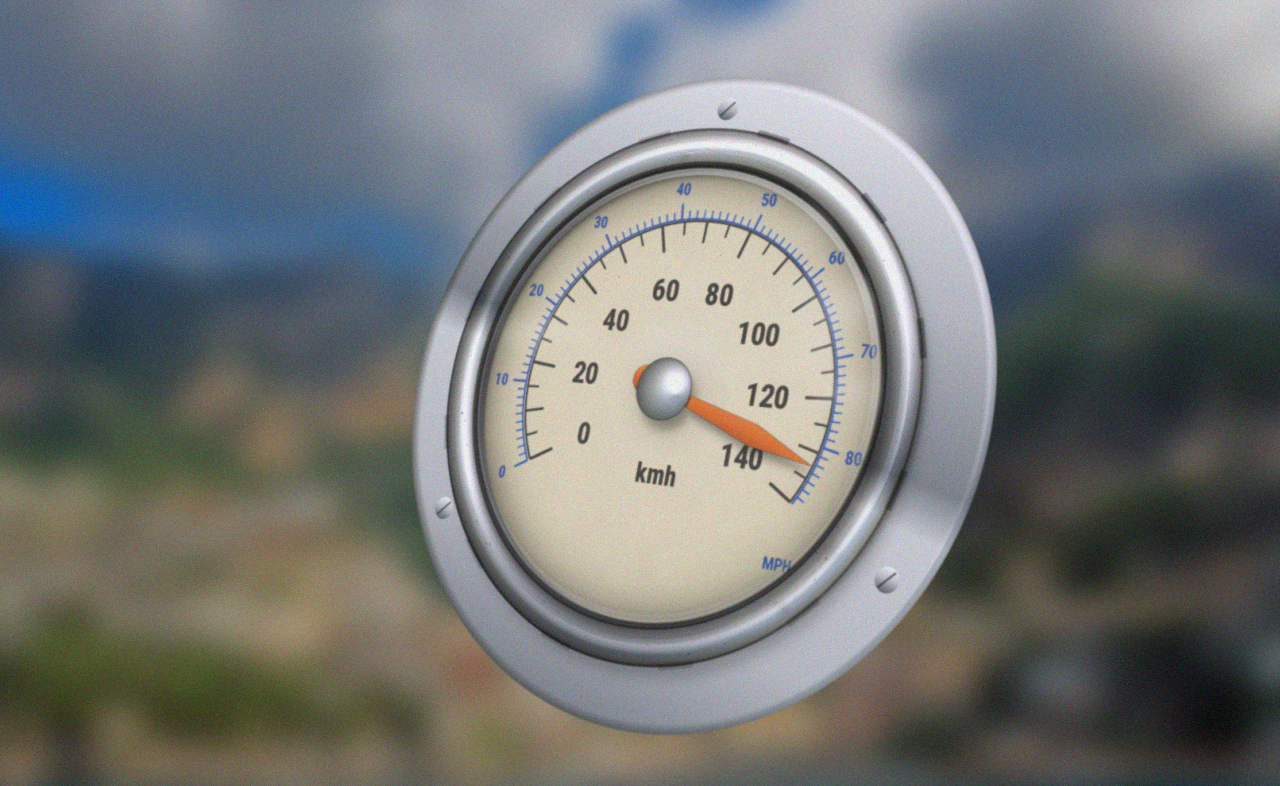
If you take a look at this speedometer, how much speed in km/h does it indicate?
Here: 132.5 km/h
